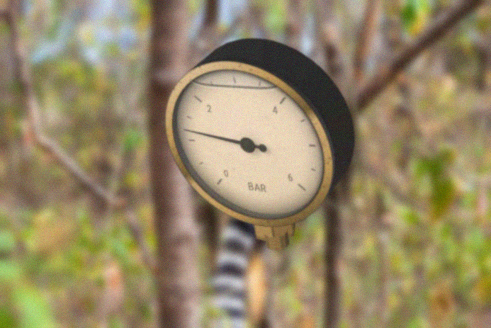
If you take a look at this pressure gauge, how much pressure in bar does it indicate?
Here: 1.25 bar
